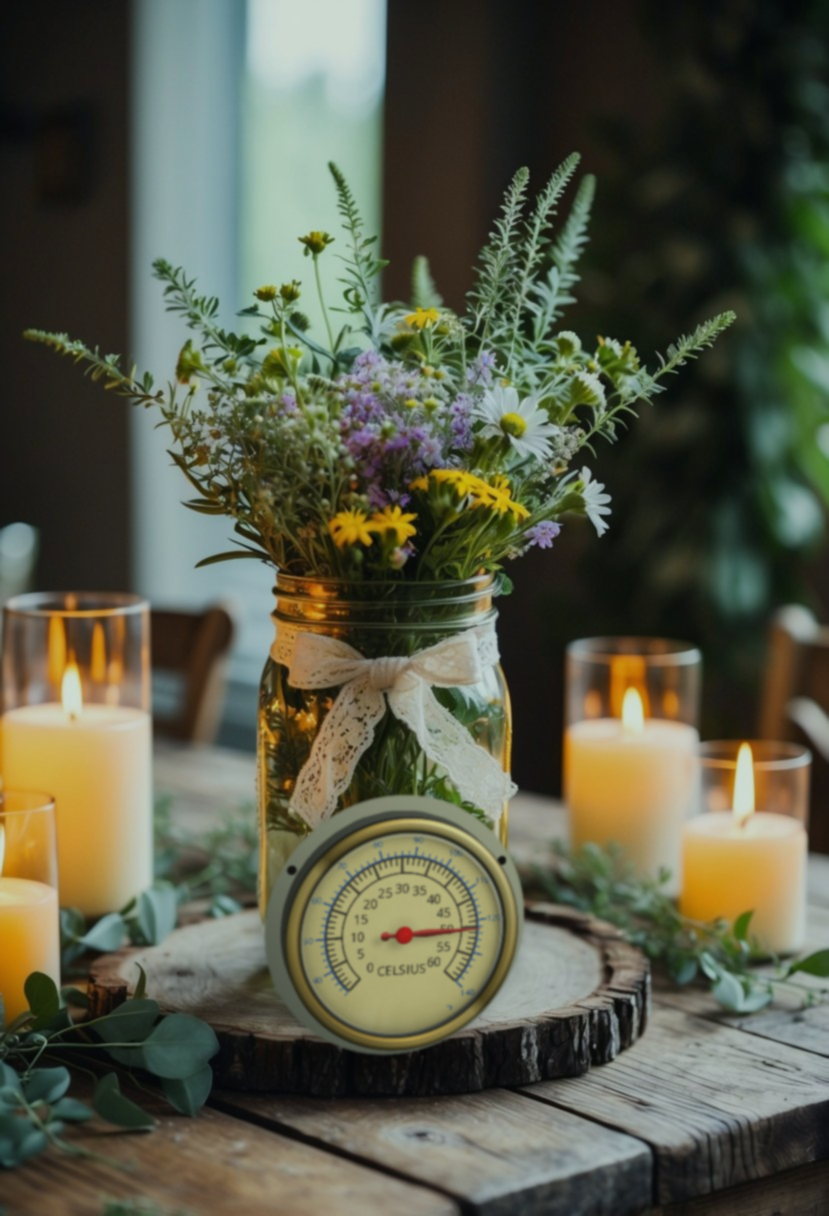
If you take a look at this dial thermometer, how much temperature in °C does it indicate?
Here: 50 °C
